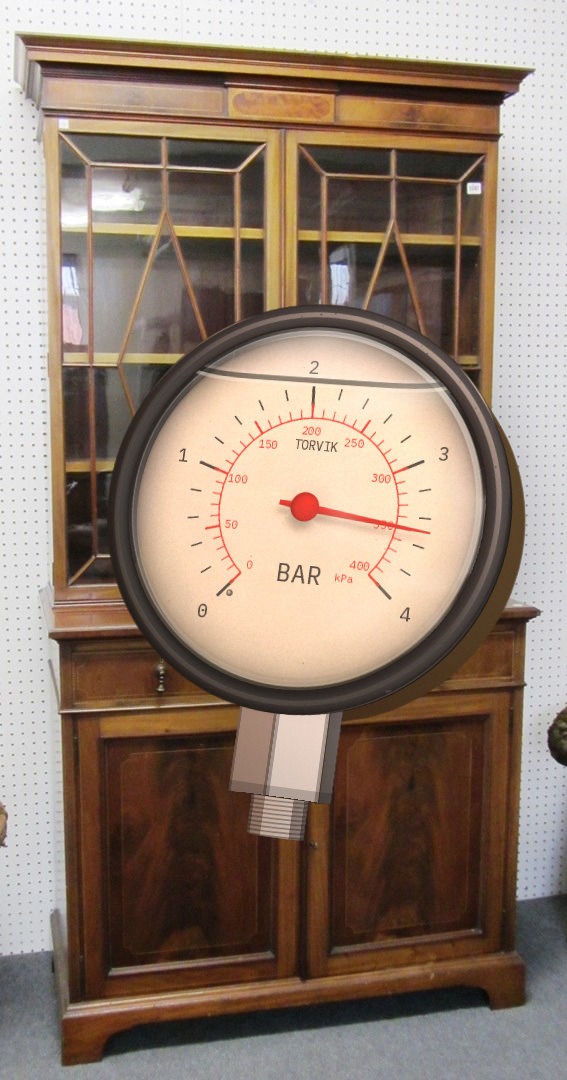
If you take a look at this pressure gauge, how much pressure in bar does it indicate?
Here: 3.5 bar
